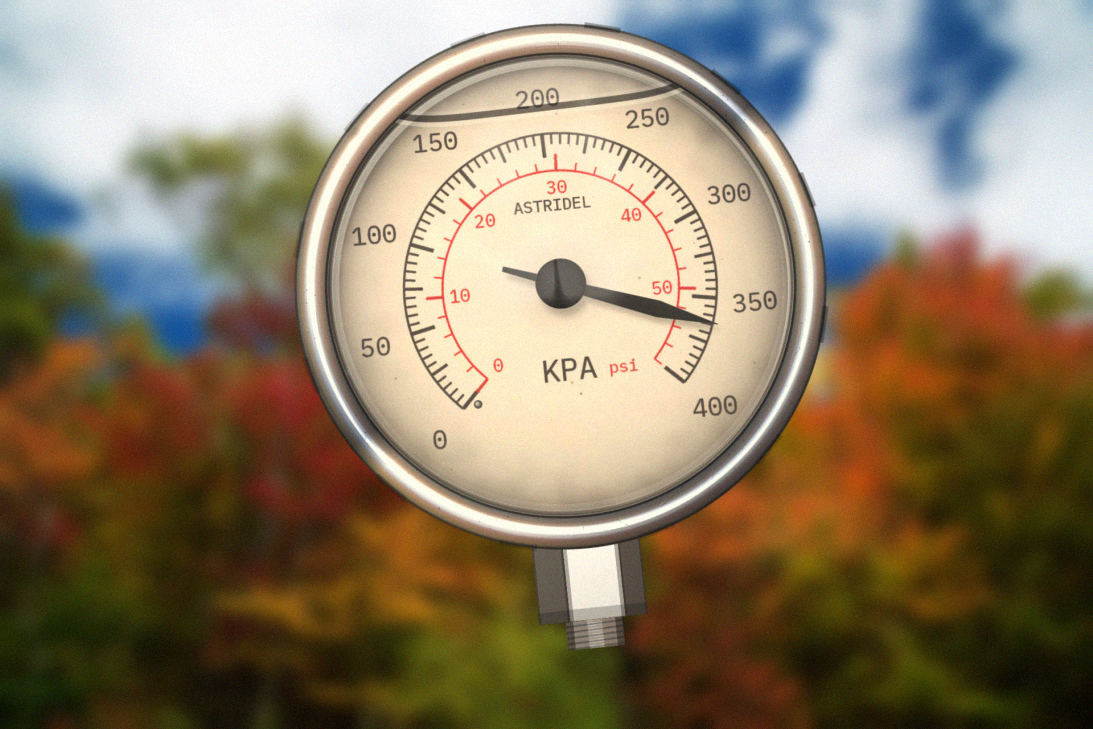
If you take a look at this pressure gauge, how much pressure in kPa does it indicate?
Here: 365 kPa
